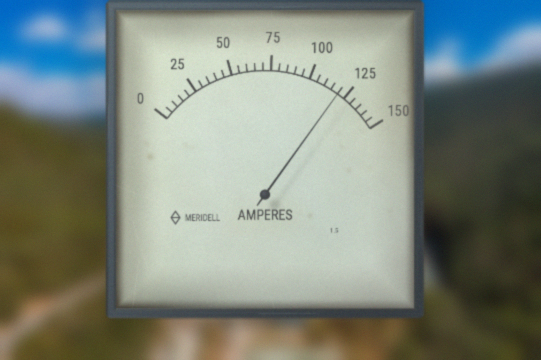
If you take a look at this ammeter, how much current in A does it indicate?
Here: 120 A
